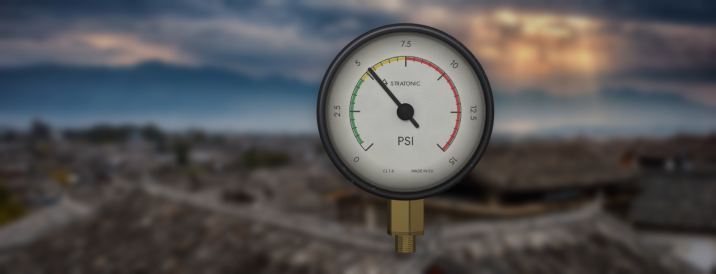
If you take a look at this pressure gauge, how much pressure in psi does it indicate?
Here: 5.25 psi
